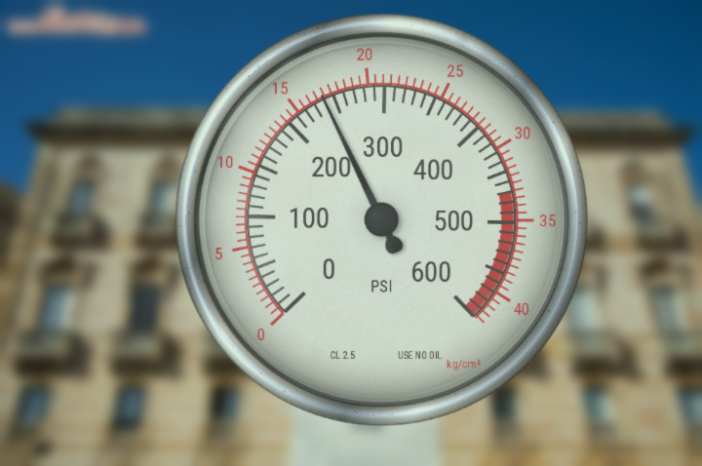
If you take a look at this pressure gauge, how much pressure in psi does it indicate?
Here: 240 psi
